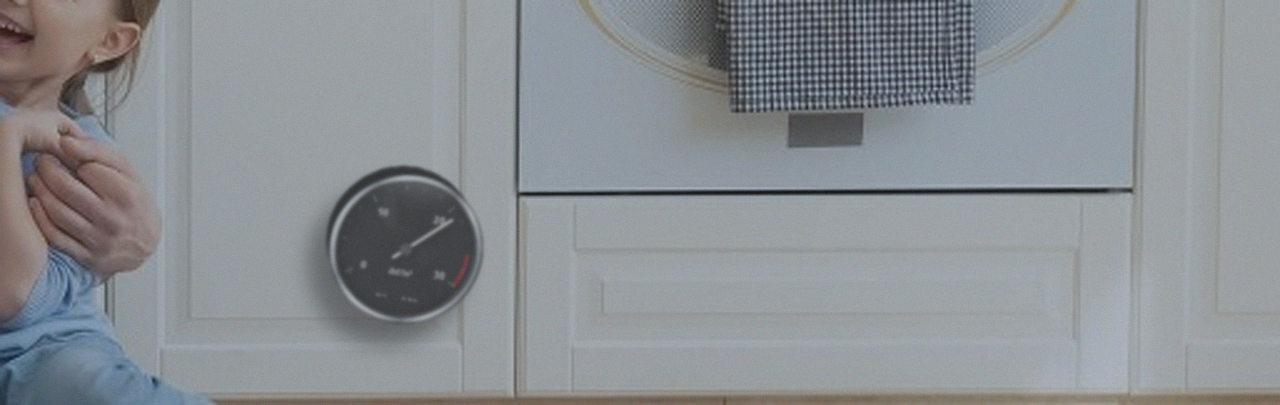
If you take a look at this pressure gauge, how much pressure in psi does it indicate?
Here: 21 psi
